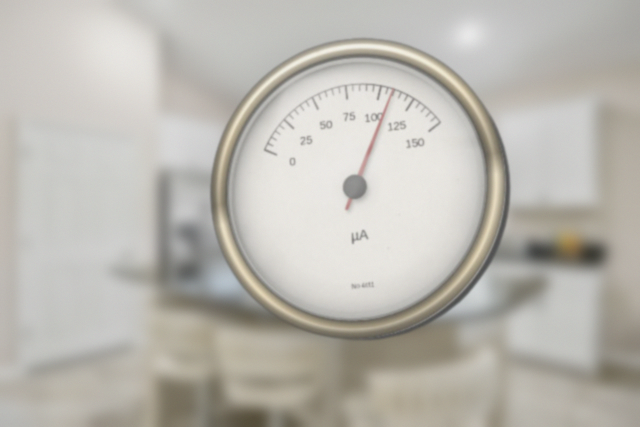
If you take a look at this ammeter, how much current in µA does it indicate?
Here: 110 µA
